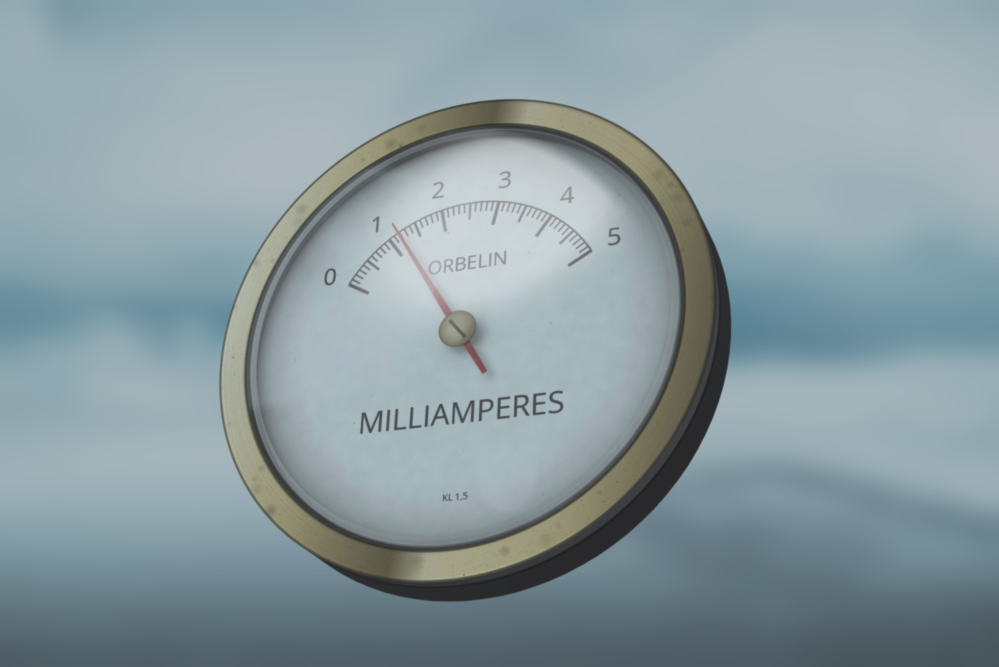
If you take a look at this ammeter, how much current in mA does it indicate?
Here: 1.2 mA
